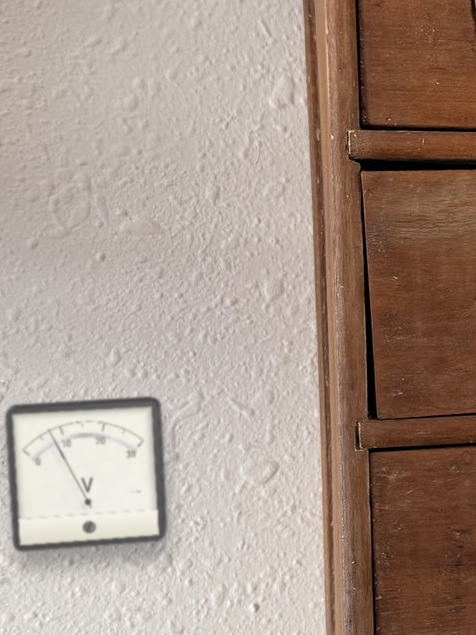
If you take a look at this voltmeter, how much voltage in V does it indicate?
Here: 7.5 V
